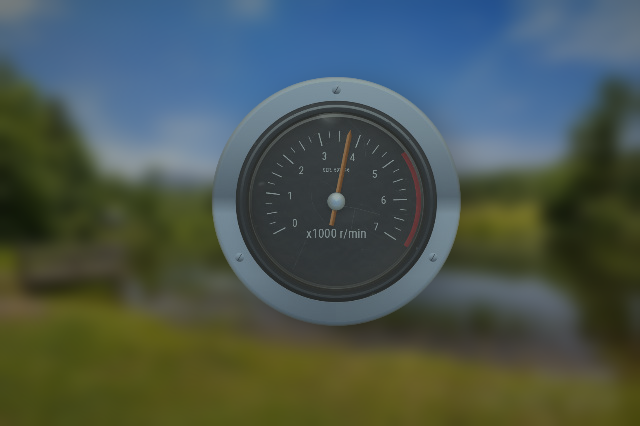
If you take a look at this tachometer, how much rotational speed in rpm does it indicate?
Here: 3750 rpm
